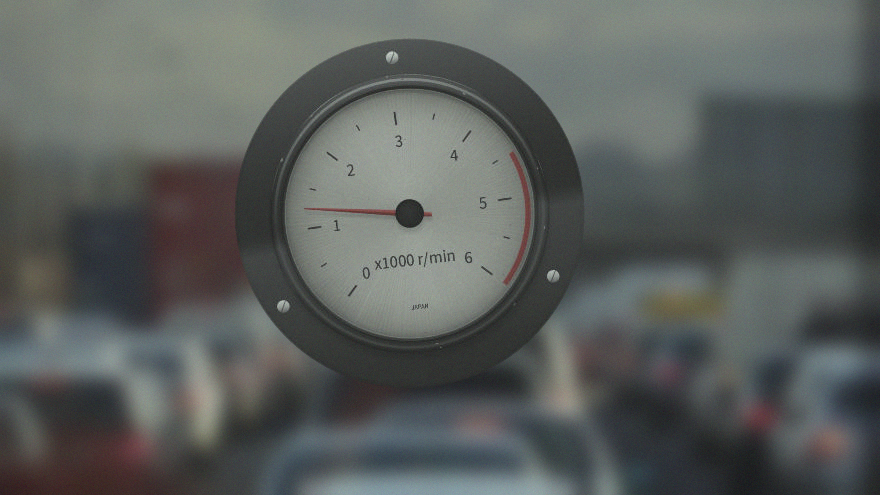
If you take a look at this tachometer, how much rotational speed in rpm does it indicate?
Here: 1250 rpm
